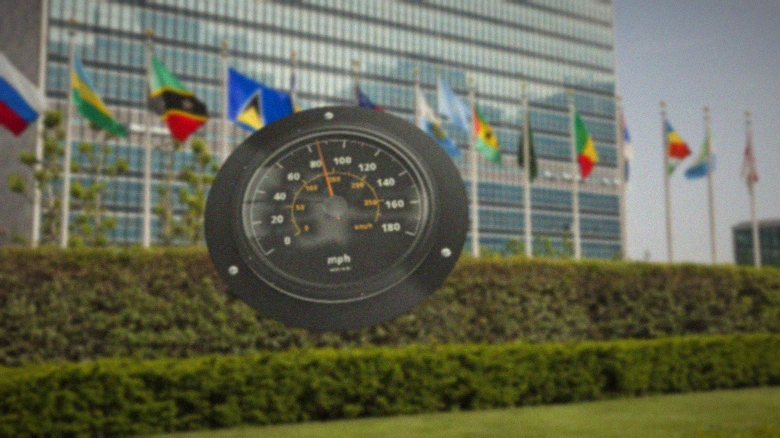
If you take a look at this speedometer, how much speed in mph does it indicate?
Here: 85 mph
